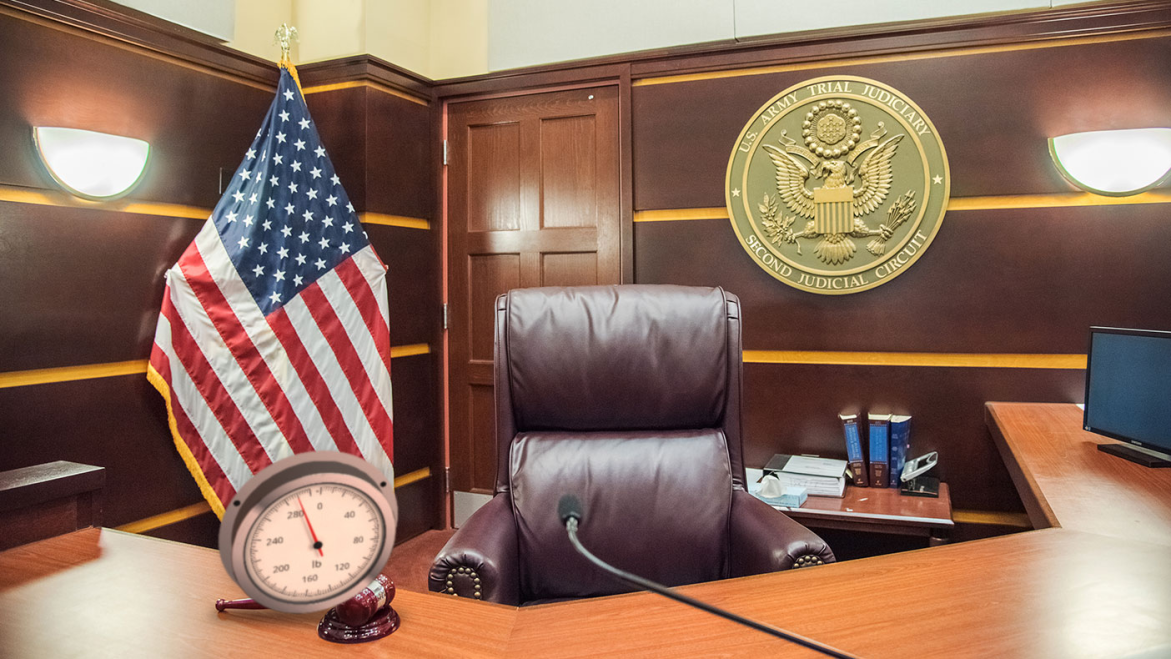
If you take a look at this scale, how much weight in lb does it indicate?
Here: 290 lb
